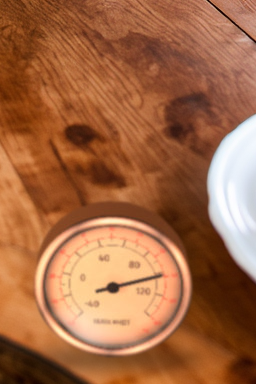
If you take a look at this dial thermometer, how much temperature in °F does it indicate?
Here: 100 °F
